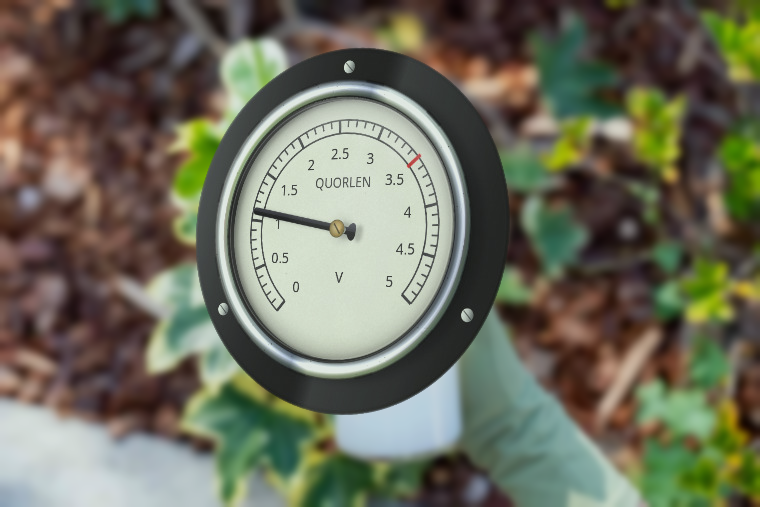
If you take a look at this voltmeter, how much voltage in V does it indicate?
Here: 1.1 V
